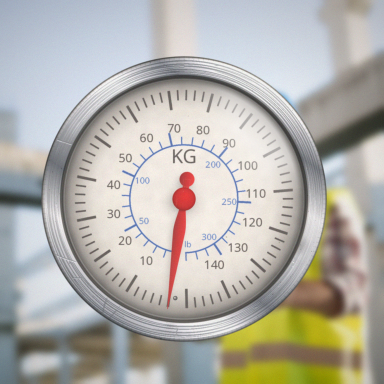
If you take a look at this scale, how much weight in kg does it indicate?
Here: 0 kg
